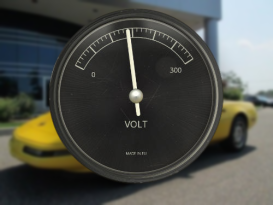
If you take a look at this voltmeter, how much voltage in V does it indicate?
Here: 140 V
